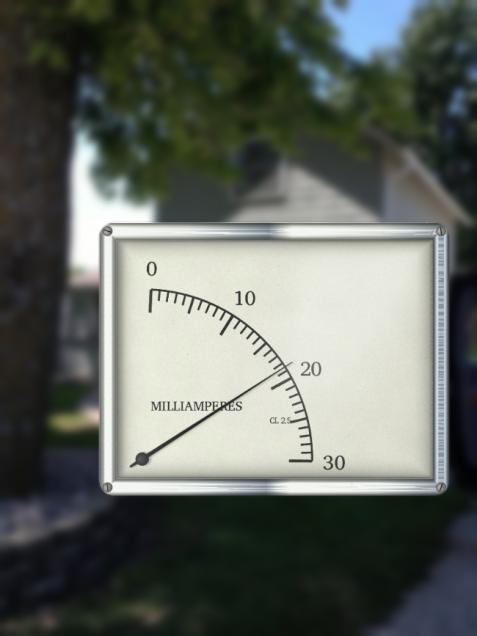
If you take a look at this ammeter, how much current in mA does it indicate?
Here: 18.5 mA
